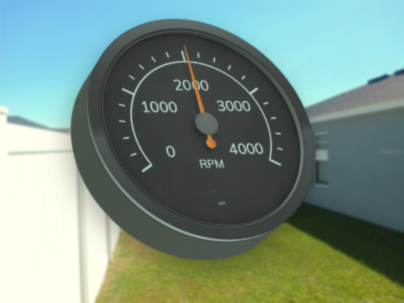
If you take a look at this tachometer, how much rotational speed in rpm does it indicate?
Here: 2000 rpm
